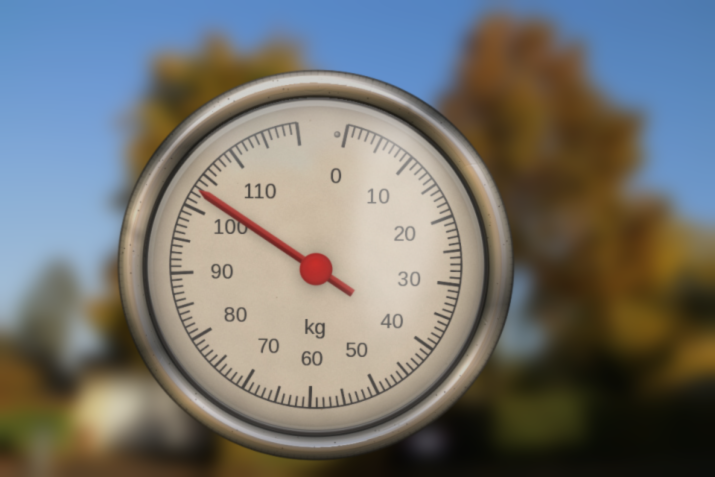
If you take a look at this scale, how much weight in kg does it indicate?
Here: 103 kg
